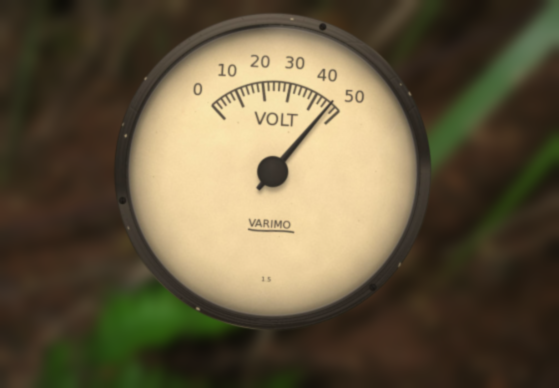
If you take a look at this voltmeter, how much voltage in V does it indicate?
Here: 46 V
